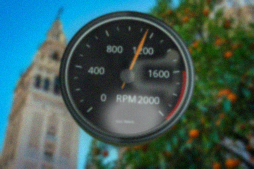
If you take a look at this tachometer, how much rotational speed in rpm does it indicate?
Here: 1150 rpm
